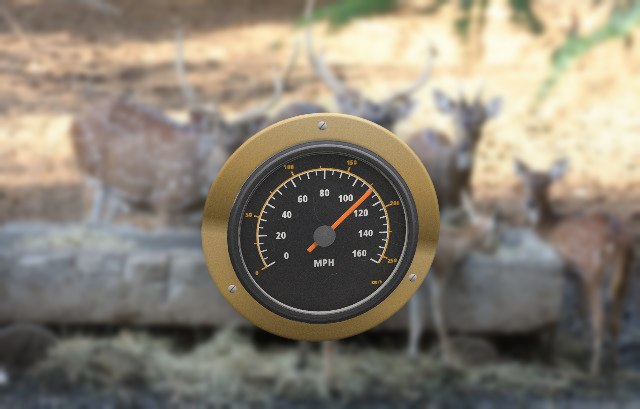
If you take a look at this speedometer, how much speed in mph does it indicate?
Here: 110 mph
